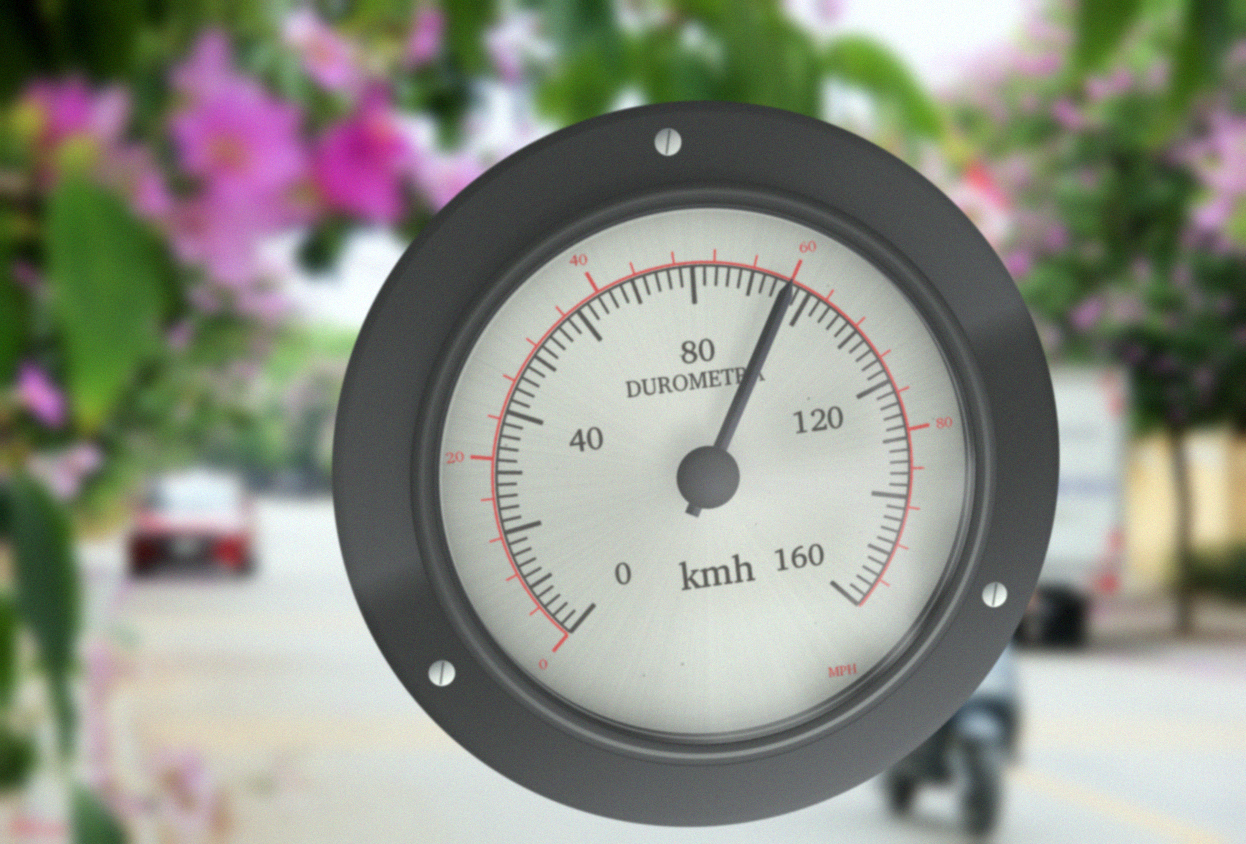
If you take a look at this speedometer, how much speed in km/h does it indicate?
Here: 96 km/h
